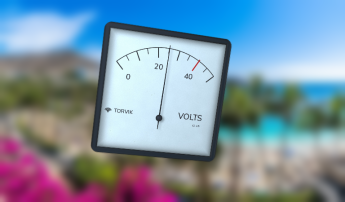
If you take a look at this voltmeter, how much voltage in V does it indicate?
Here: 25 V
